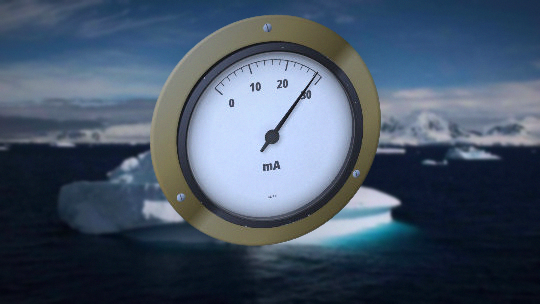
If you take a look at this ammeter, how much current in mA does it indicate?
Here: 28 mA
